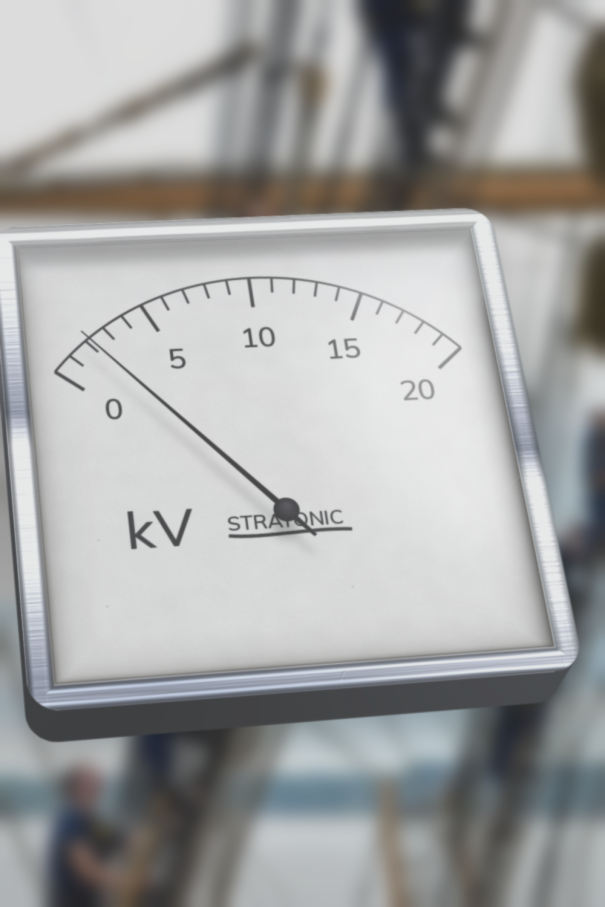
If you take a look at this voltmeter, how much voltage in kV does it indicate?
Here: 2 kV
